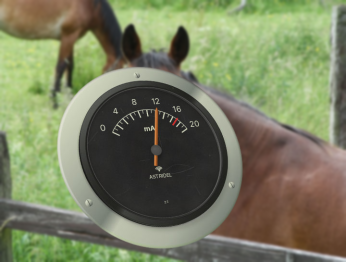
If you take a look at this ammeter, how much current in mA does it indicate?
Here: 12 mA
